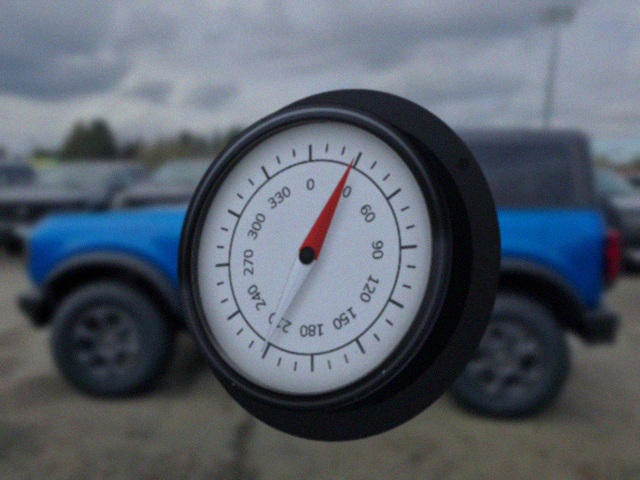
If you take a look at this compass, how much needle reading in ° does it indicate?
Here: 30 °
